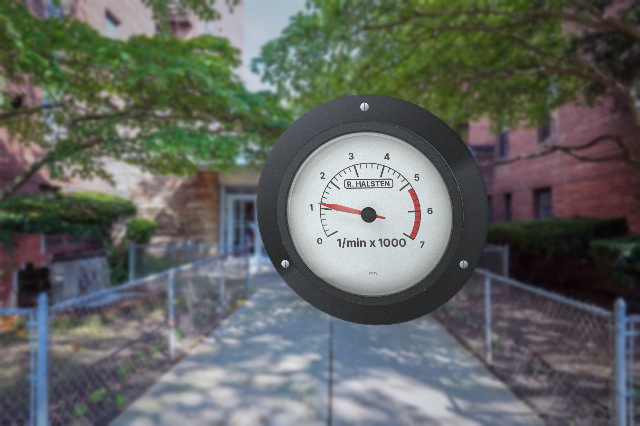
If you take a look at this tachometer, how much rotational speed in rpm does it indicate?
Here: 1200 rpm
